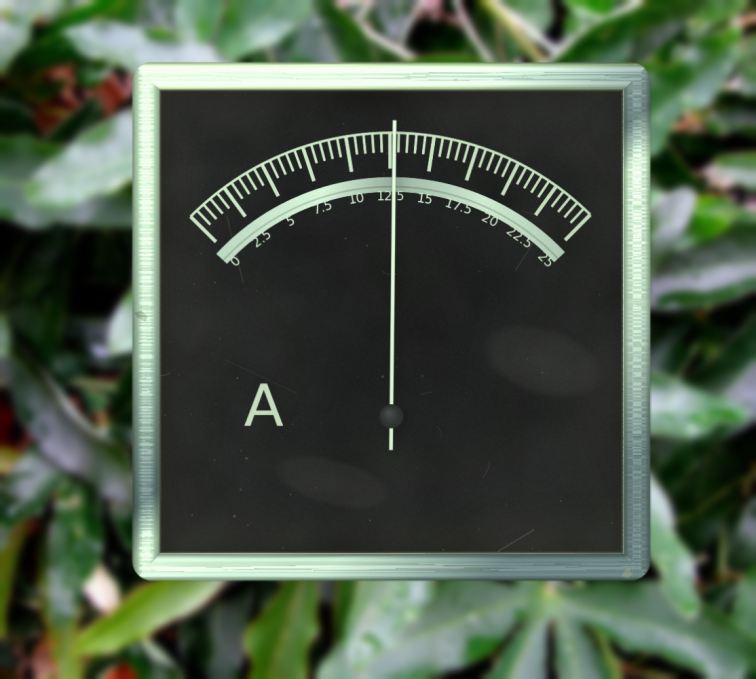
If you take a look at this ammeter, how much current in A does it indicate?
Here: 12.75 A
